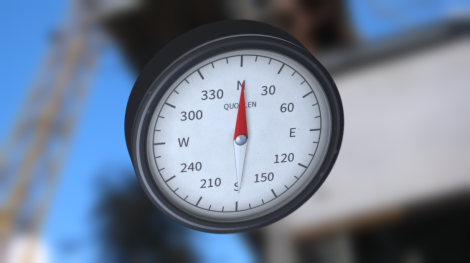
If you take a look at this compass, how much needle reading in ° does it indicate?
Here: 0 °
